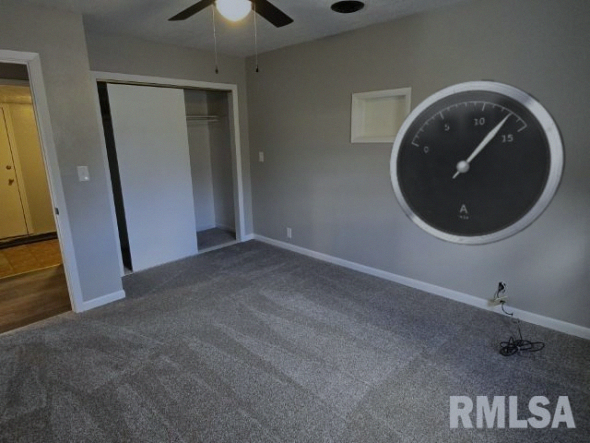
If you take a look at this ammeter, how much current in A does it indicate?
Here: 13 A
